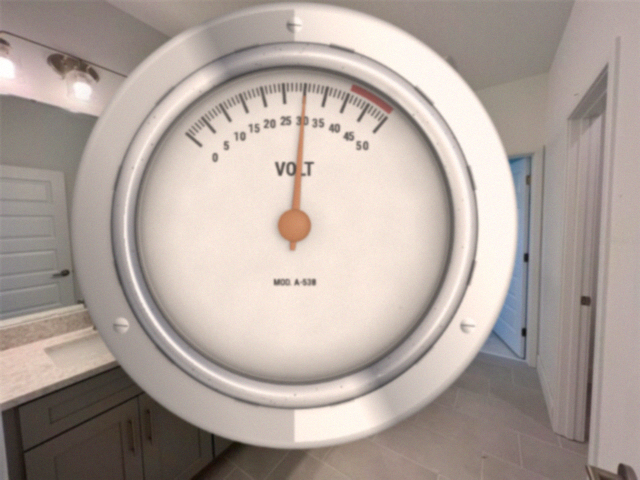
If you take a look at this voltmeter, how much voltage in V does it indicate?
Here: 30 V
